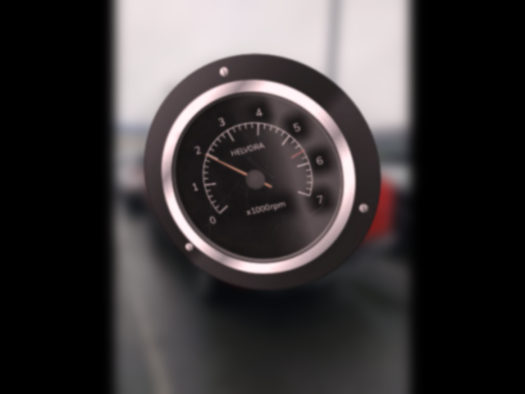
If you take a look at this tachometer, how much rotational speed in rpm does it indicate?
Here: 2000 rpm
